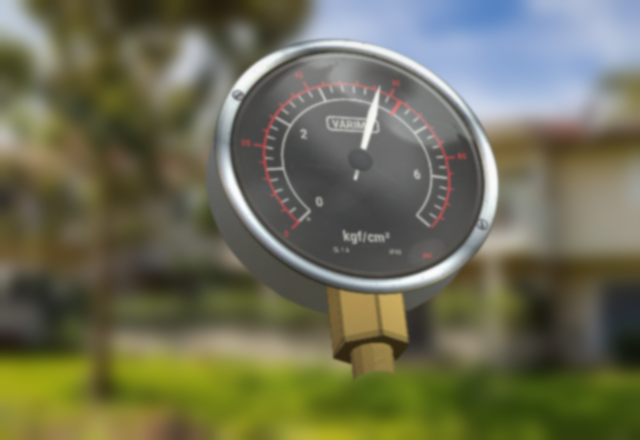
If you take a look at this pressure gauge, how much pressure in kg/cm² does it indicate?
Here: 4 kg/cm²
